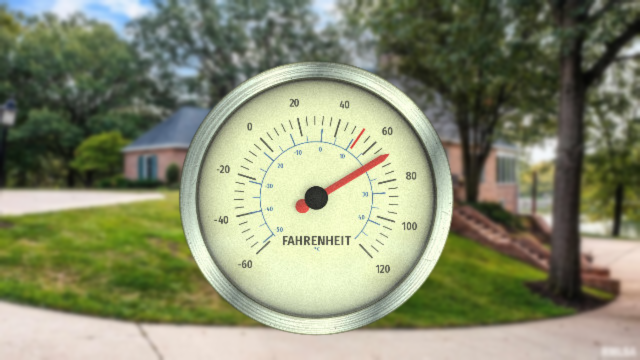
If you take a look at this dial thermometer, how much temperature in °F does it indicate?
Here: 68 °F
